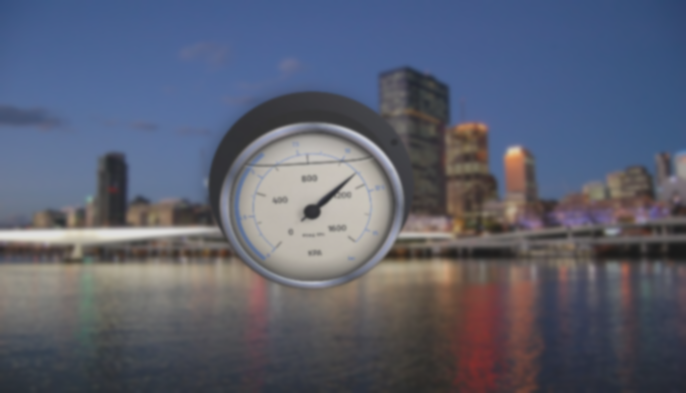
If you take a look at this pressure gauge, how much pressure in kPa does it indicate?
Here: 1100 kPa
